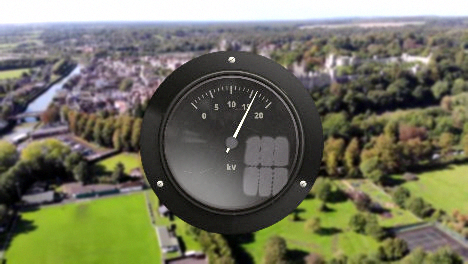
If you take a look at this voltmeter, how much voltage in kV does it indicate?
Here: 16 kV
